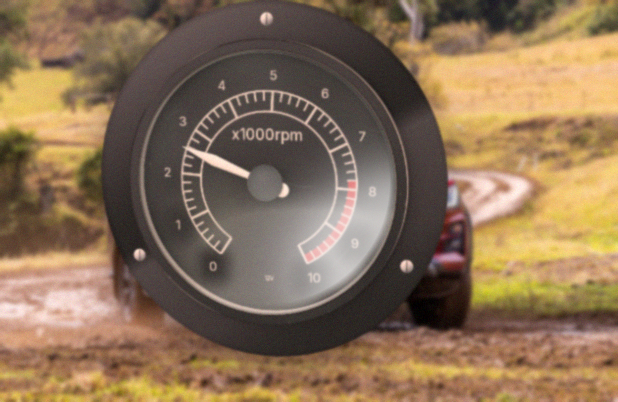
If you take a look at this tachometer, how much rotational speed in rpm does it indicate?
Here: 2600 rpm
